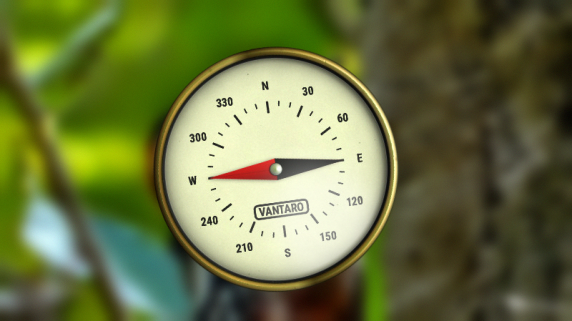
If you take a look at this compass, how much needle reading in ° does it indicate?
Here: 270 °
